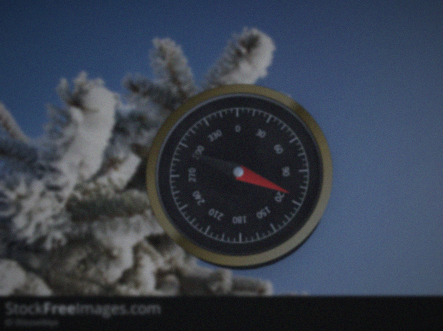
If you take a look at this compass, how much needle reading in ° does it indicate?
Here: 115 °
